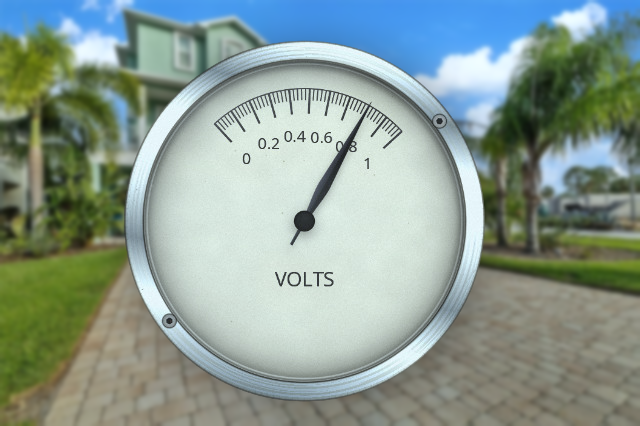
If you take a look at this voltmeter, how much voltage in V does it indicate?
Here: 0.8 V
